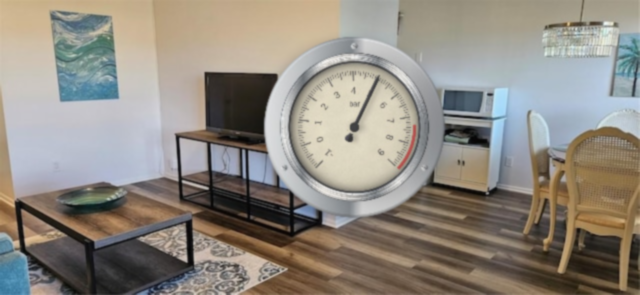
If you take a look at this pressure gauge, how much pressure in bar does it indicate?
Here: 5 bar
